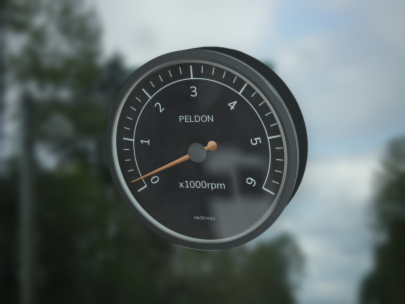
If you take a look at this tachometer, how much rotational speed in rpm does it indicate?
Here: 200 rpm
